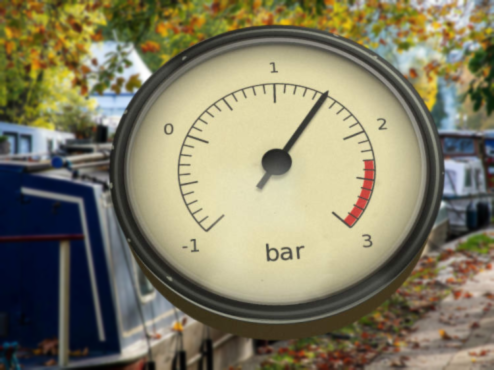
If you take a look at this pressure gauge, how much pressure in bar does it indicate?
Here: 1.5 bar
